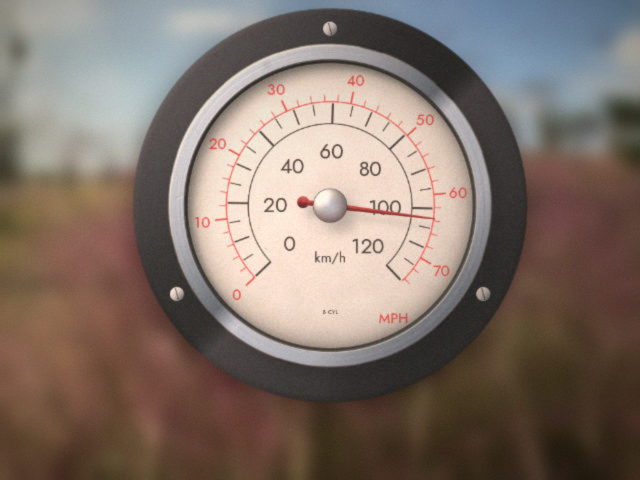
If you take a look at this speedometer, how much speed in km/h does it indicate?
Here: 102.5 km/h
